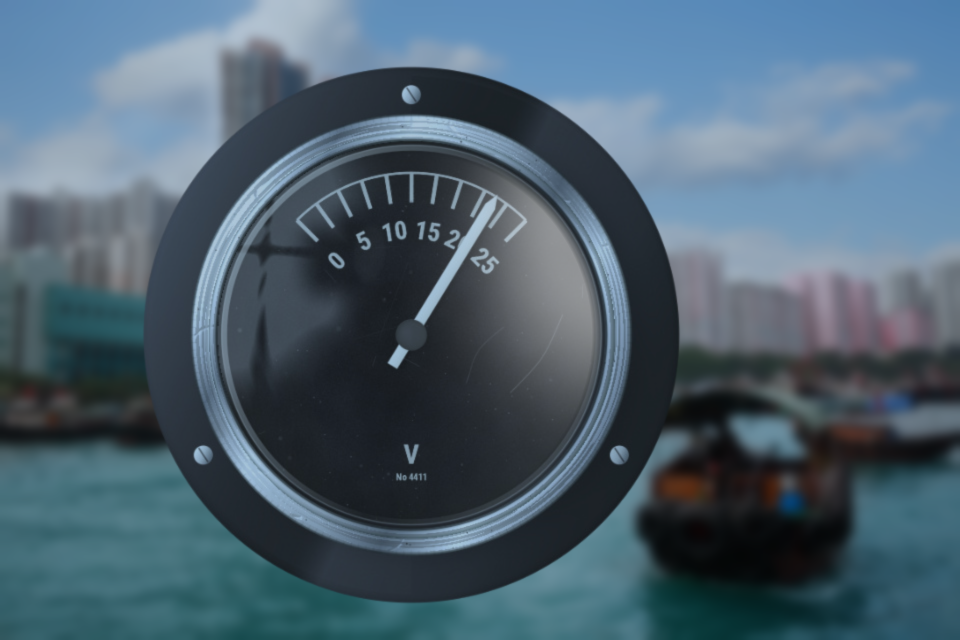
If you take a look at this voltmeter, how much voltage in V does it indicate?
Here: 21.25 V
